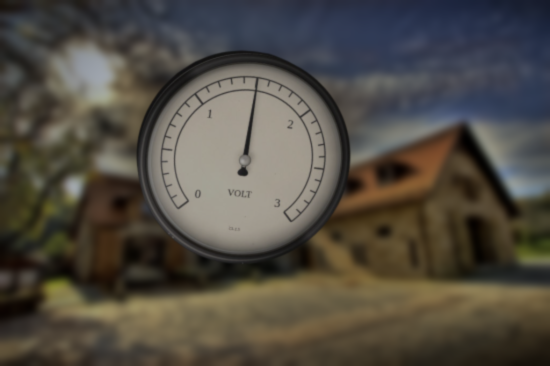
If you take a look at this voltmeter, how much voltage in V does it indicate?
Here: 1.5 V
